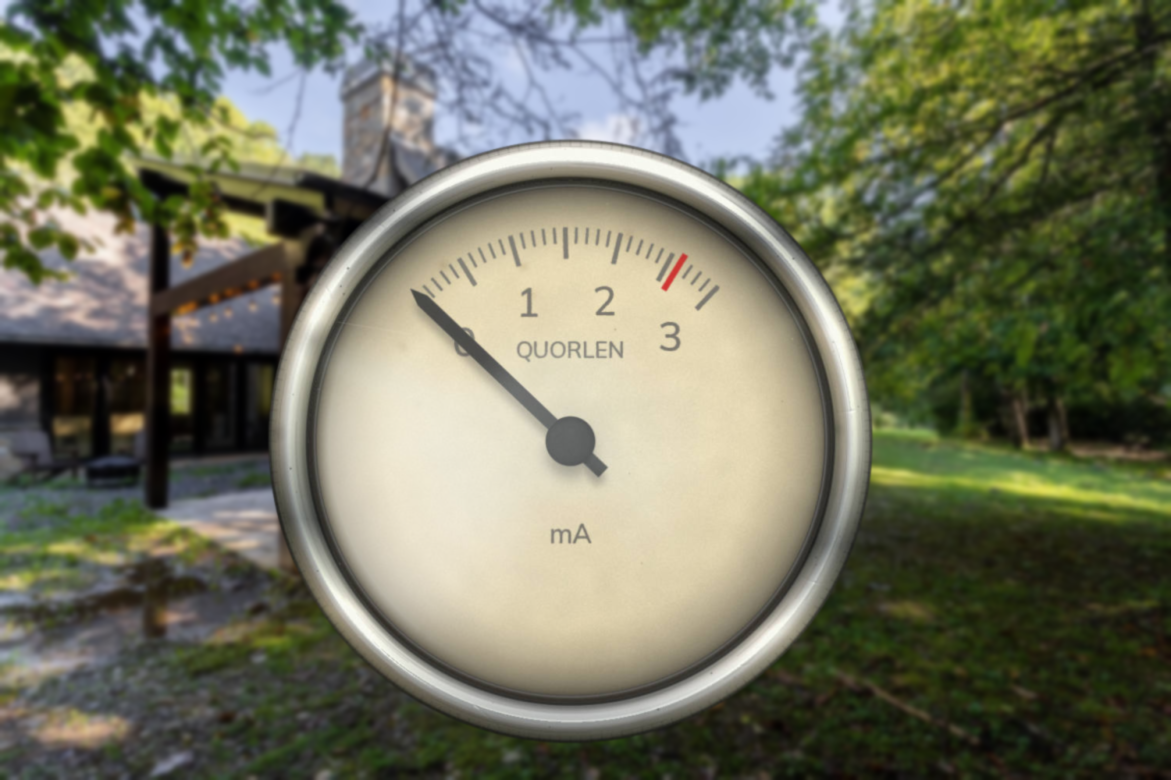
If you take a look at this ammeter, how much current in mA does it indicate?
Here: 0 mA
